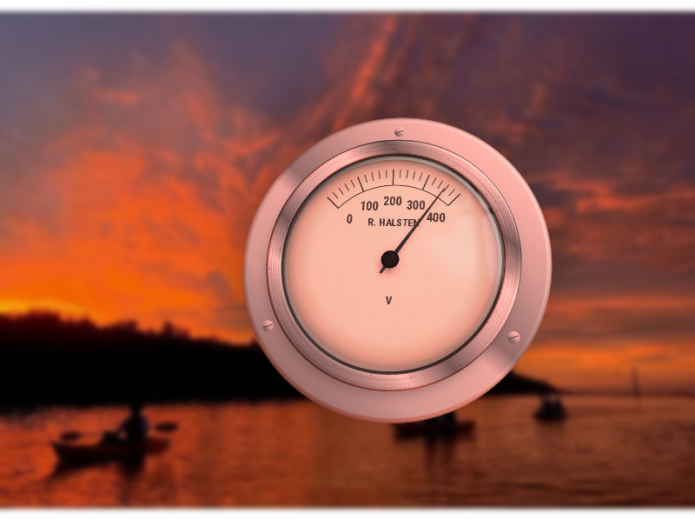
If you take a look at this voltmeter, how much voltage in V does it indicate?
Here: 360 V
